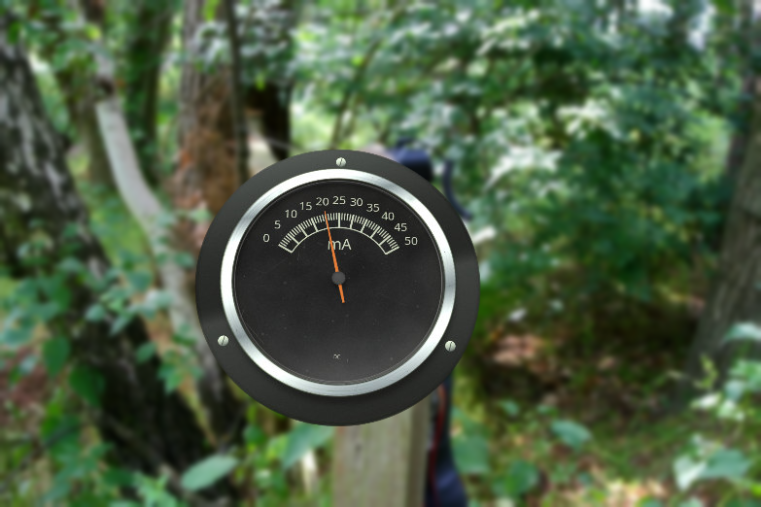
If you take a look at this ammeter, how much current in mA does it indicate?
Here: 20 mA
